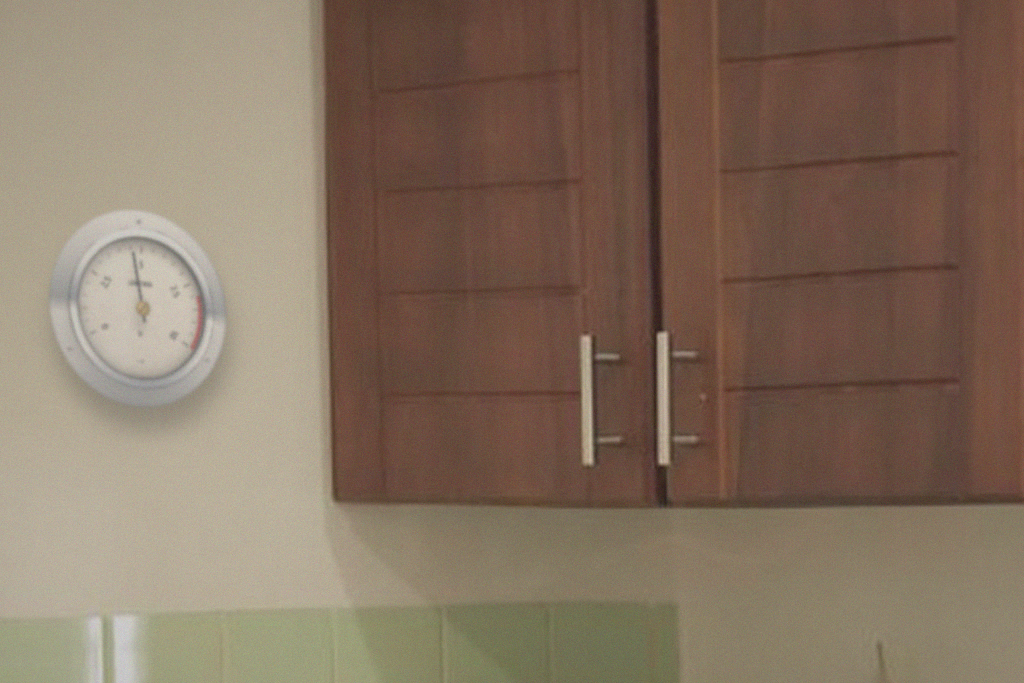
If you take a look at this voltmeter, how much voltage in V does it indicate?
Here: 4.5 V
